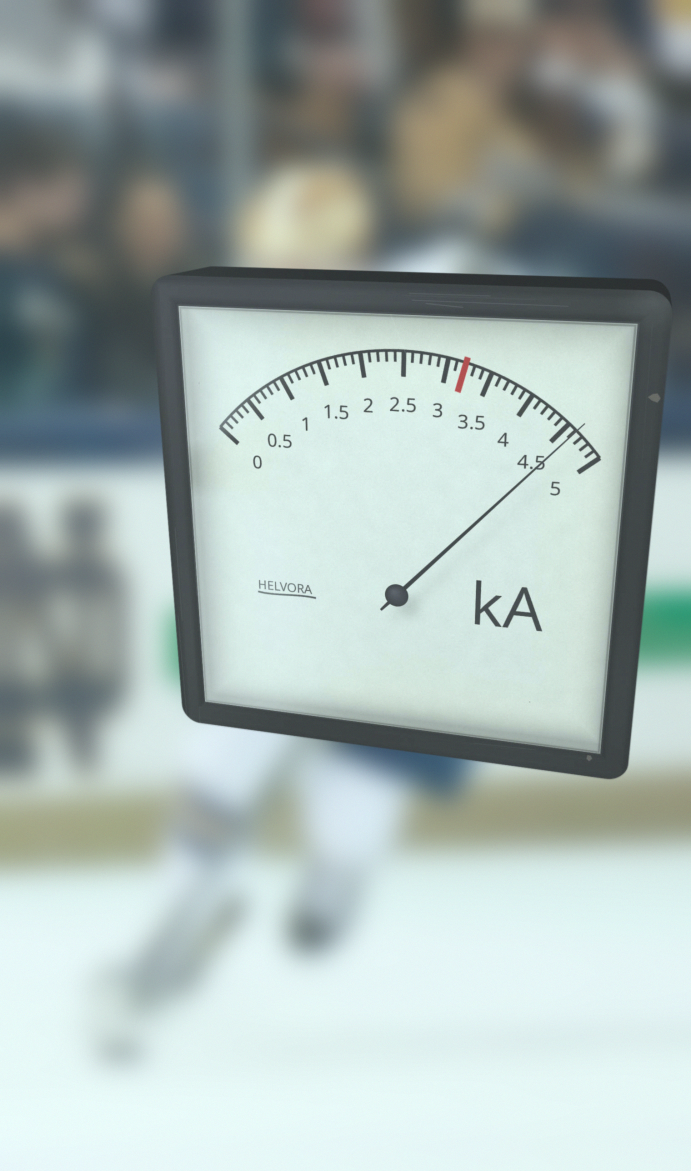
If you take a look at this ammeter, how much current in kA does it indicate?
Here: 4.6 kA
